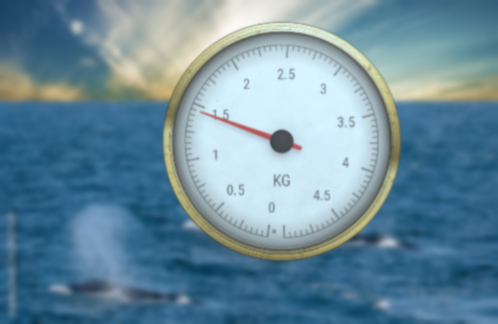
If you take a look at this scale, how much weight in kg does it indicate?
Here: 1.45 kg
